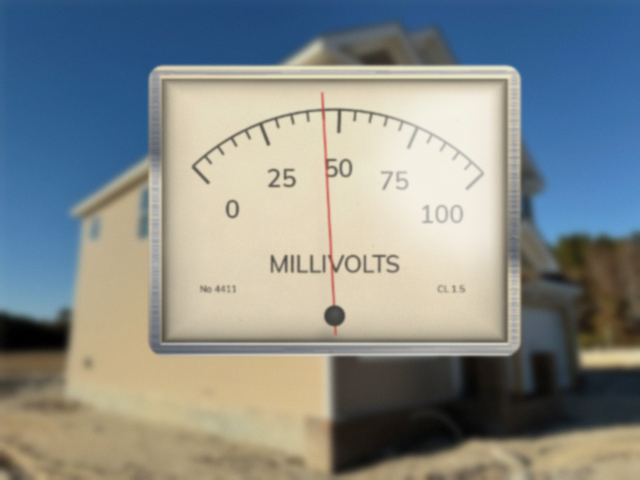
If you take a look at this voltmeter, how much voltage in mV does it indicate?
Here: 45 mV
